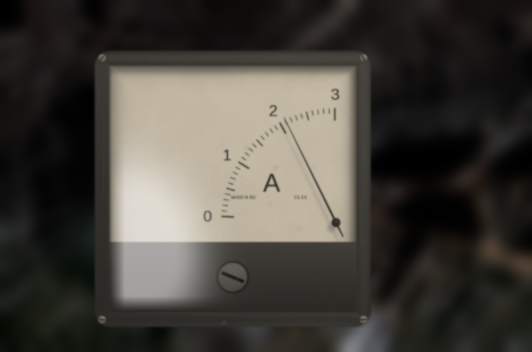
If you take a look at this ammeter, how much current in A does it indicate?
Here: 2.1 A
